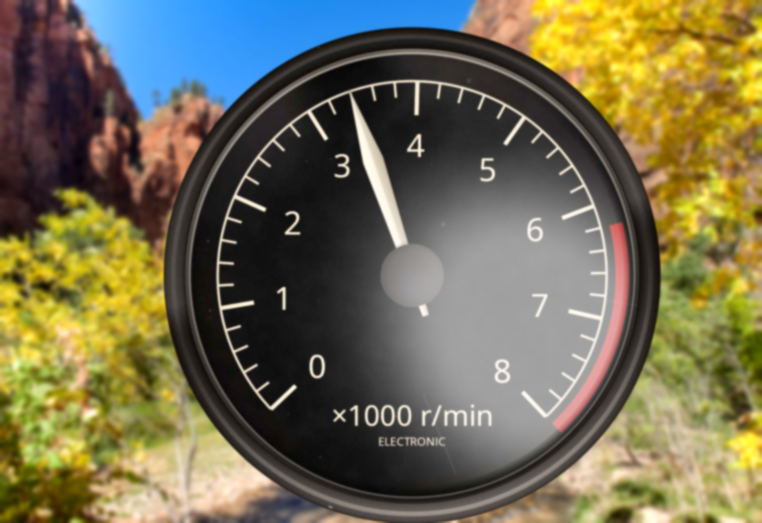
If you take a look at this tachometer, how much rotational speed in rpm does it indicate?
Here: 3400 rpm
